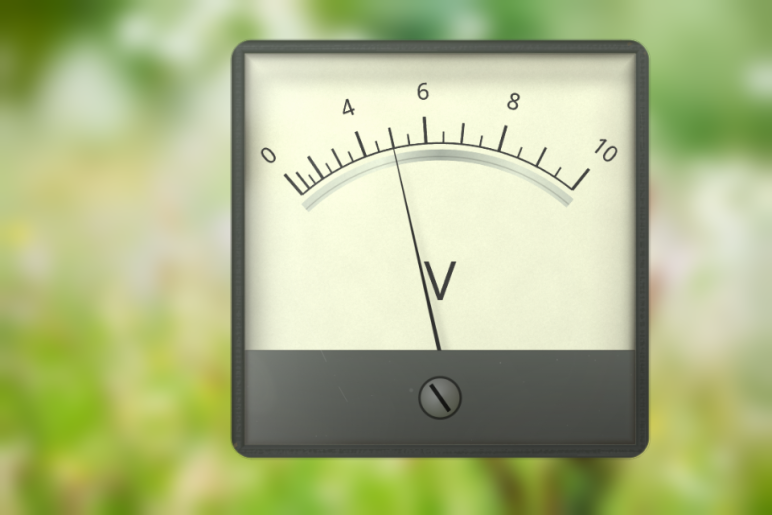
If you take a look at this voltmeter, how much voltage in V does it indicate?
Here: 5 V
